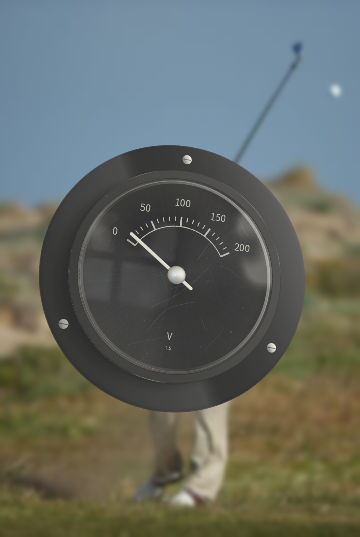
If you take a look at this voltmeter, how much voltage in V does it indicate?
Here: 10 V
